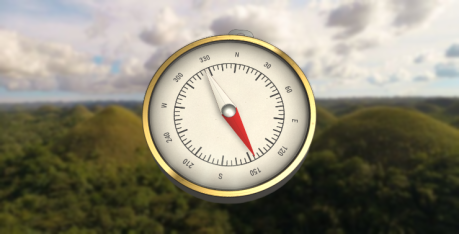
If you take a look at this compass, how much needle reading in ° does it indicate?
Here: 145 °
